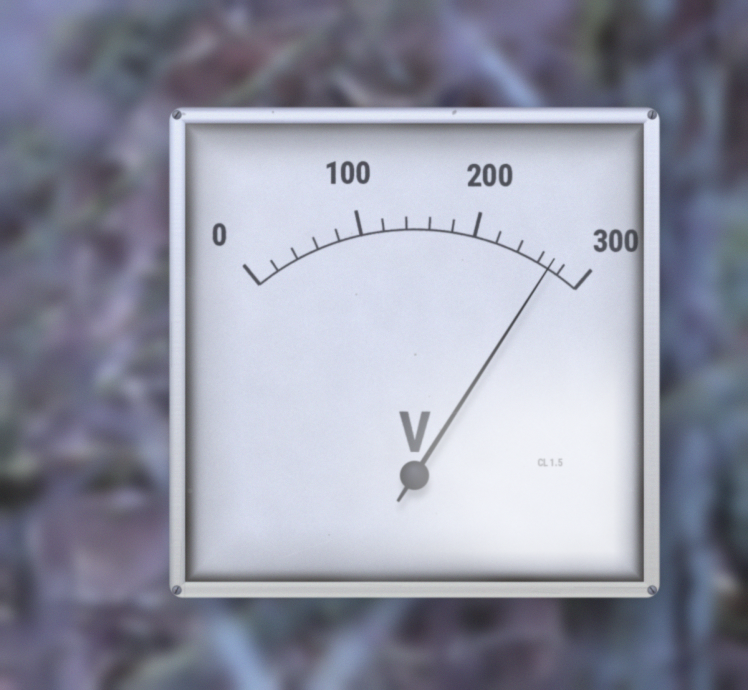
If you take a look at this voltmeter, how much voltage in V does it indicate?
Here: 270 V
